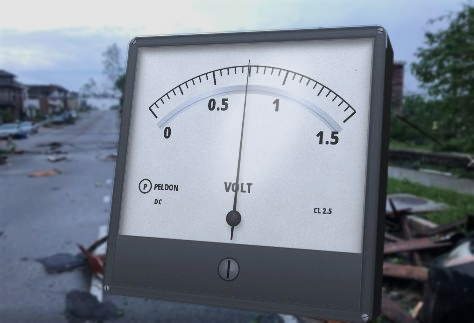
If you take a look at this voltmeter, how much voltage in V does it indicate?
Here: 0.75 V
